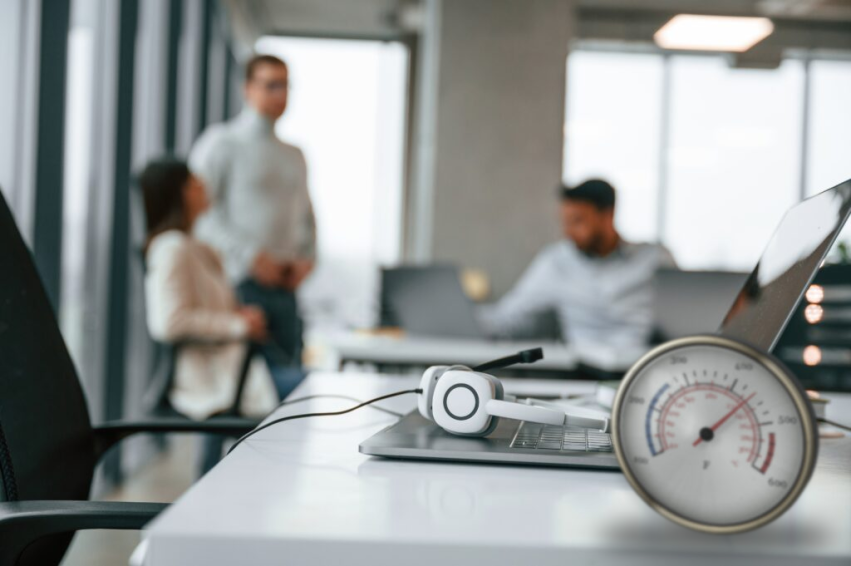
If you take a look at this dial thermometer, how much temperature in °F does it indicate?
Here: 440 °F
